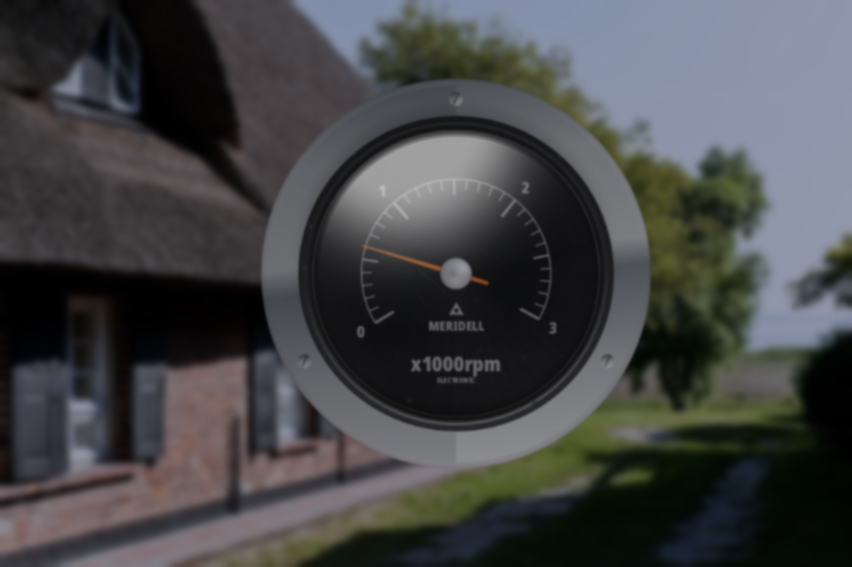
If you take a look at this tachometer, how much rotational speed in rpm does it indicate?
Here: 600 rpm
